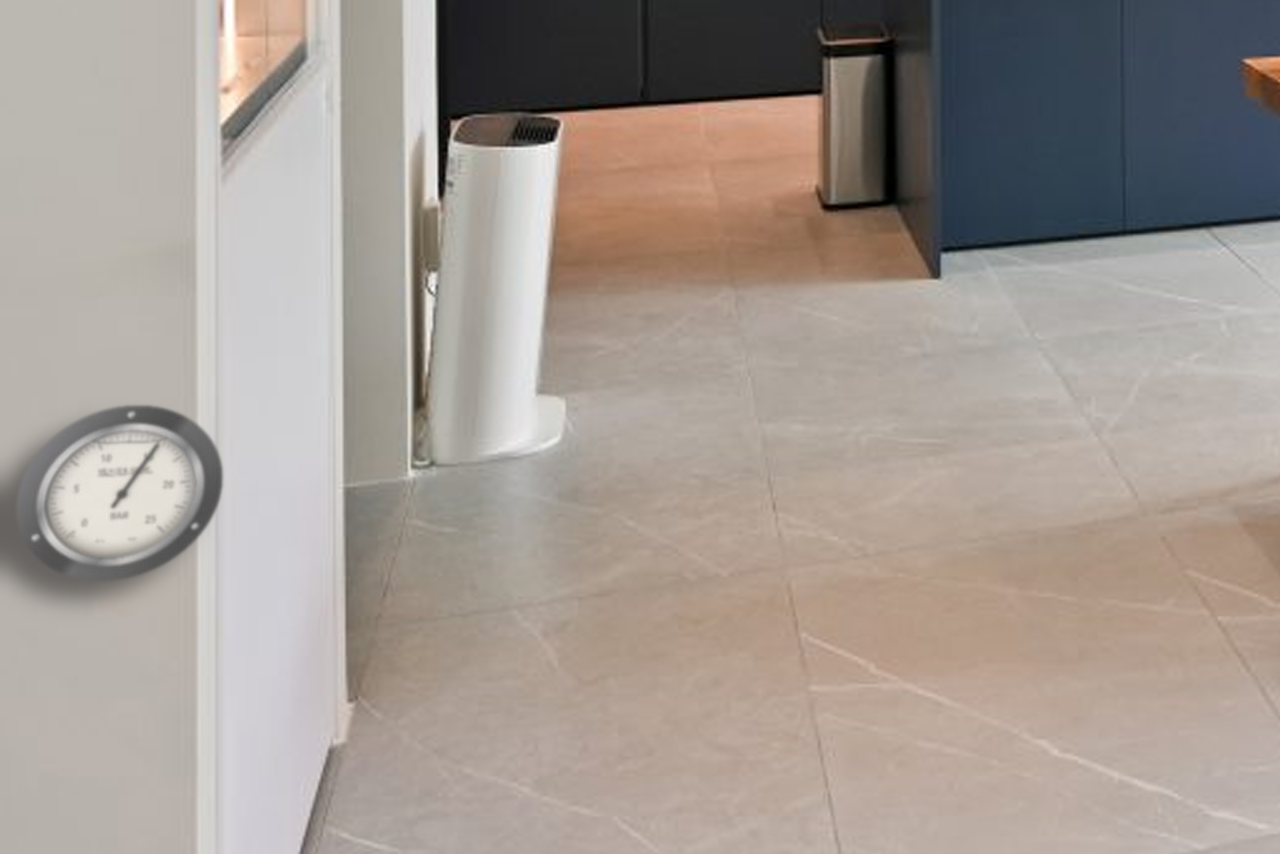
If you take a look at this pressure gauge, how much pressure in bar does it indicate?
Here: 15 bar
